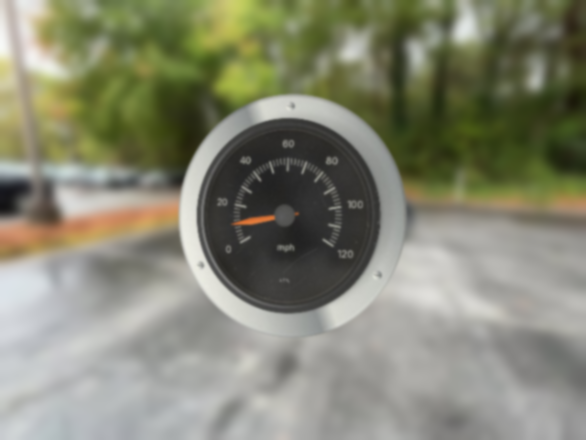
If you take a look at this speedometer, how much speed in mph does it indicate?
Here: 10 mph
